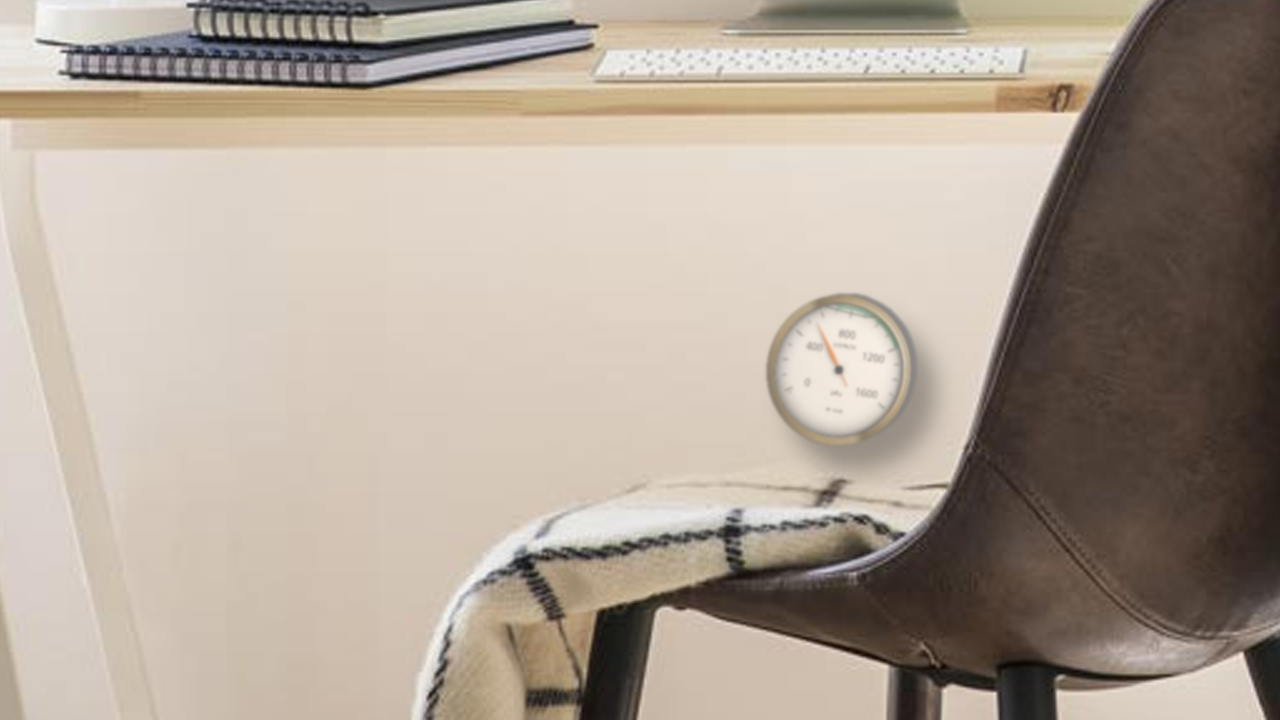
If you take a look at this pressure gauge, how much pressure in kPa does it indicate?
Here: 550 kPa
